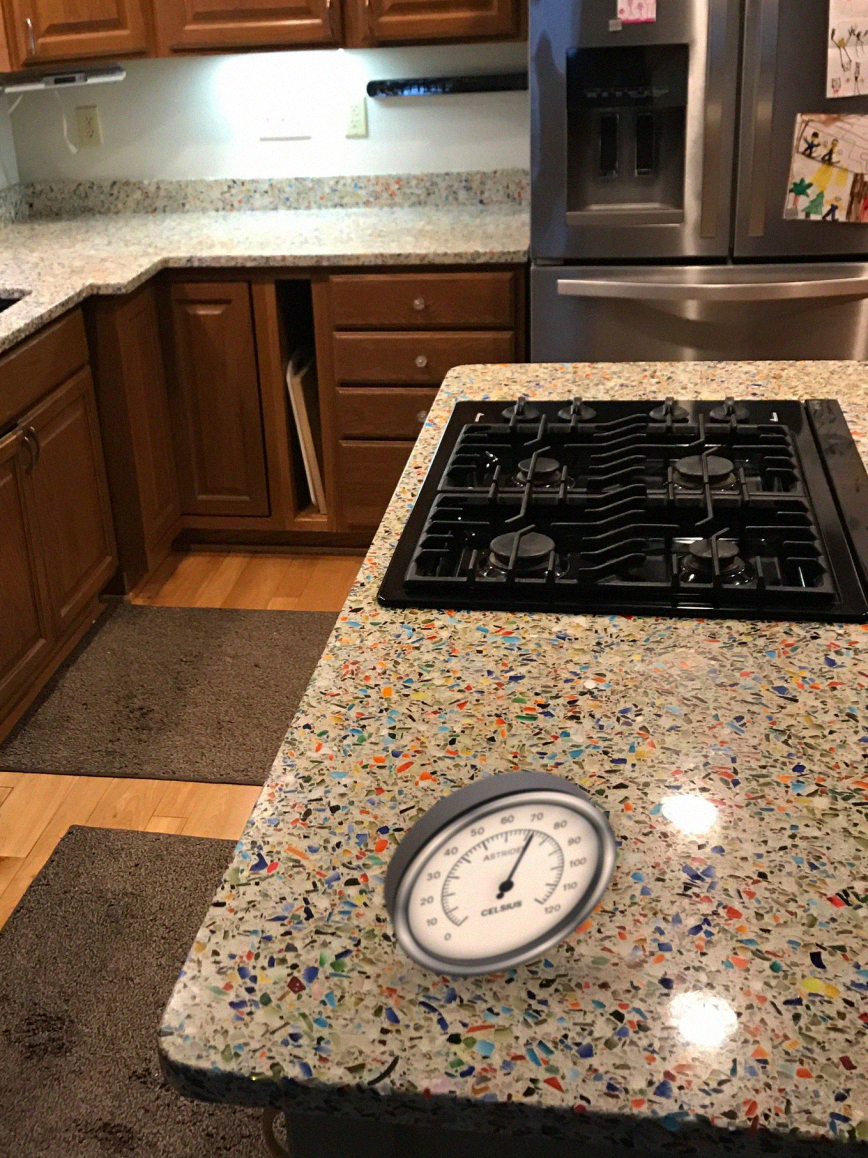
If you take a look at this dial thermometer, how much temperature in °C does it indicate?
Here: 70 °C
